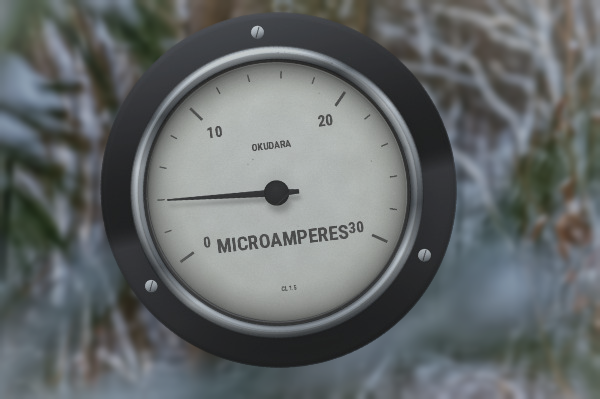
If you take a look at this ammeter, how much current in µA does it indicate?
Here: 4 µA
